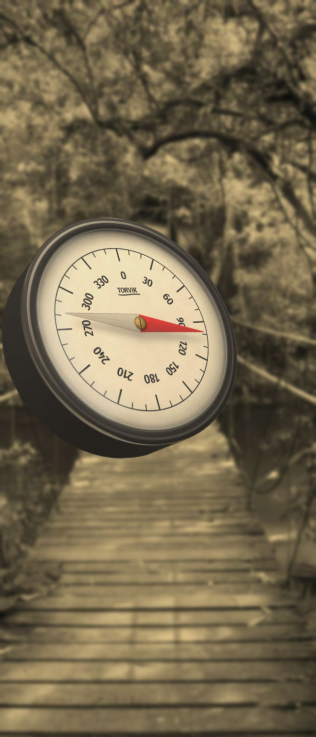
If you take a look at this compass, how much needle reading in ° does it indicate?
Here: 100 °
